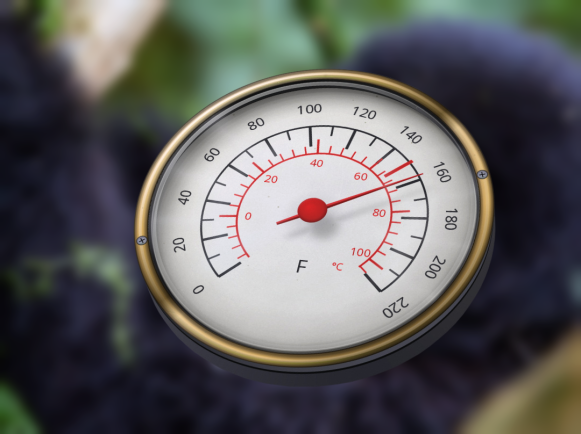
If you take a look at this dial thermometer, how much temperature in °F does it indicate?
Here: 160 °F
